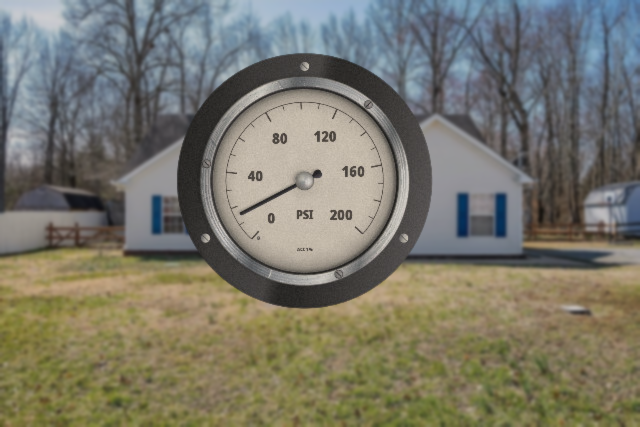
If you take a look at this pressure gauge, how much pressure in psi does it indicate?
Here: 15 psi
